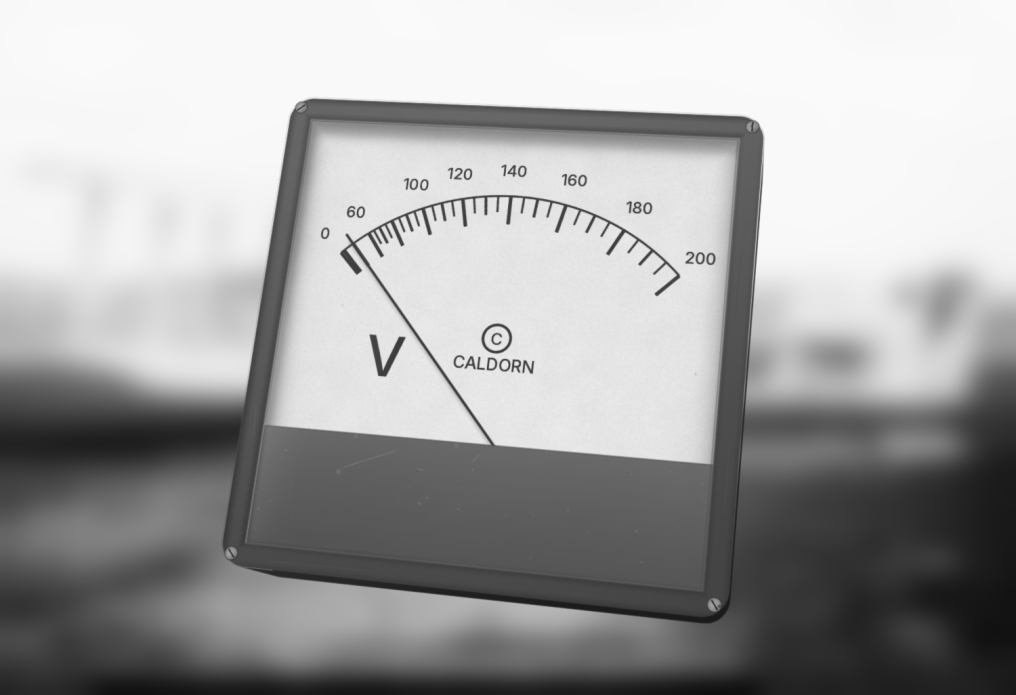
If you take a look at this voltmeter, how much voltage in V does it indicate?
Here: 40 V
